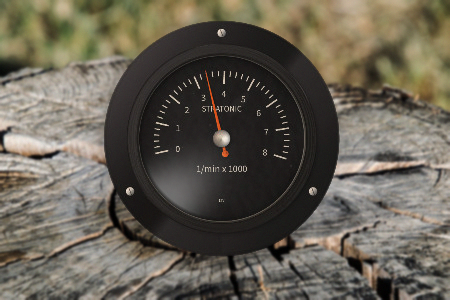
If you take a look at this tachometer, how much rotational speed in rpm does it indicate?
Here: 3400 rpm
